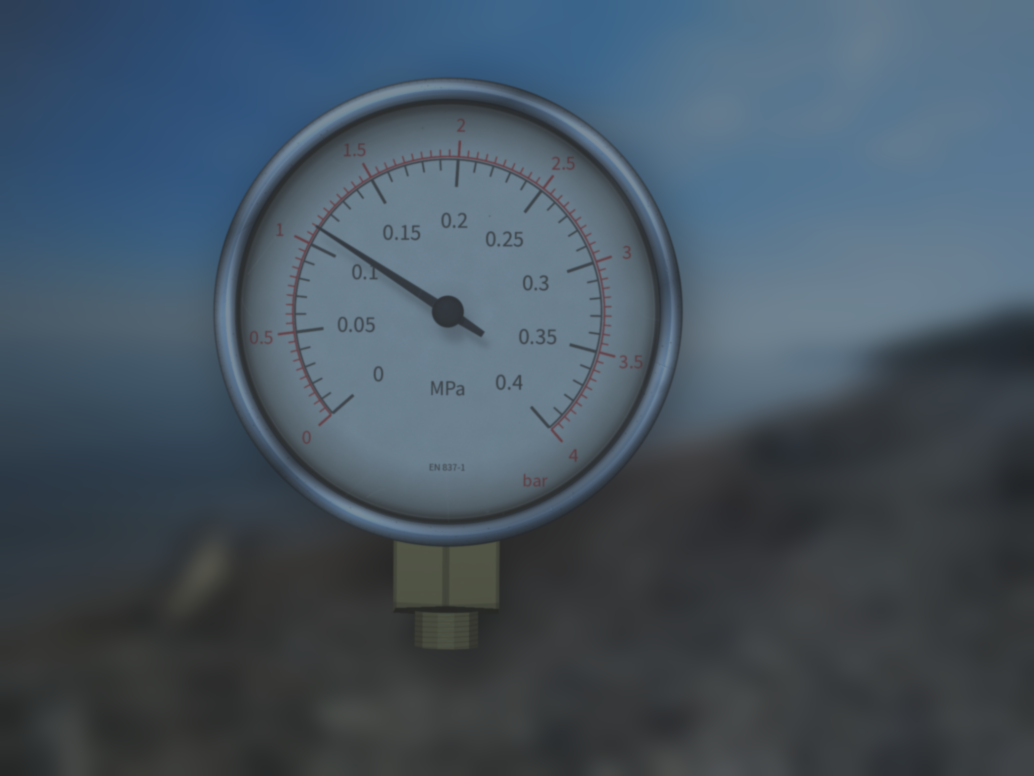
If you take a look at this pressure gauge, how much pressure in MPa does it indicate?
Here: 0.11 MPa
